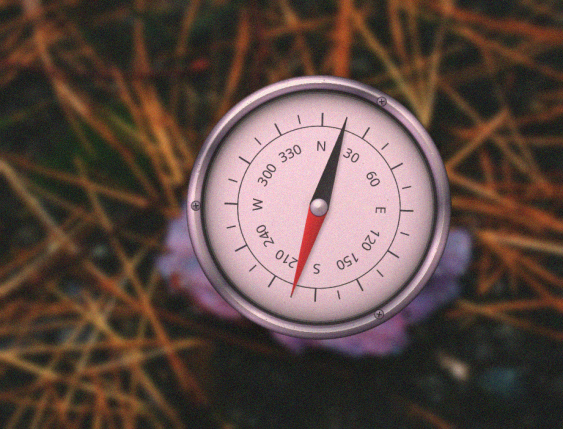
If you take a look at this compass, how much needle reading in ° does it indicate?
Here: 195 °
